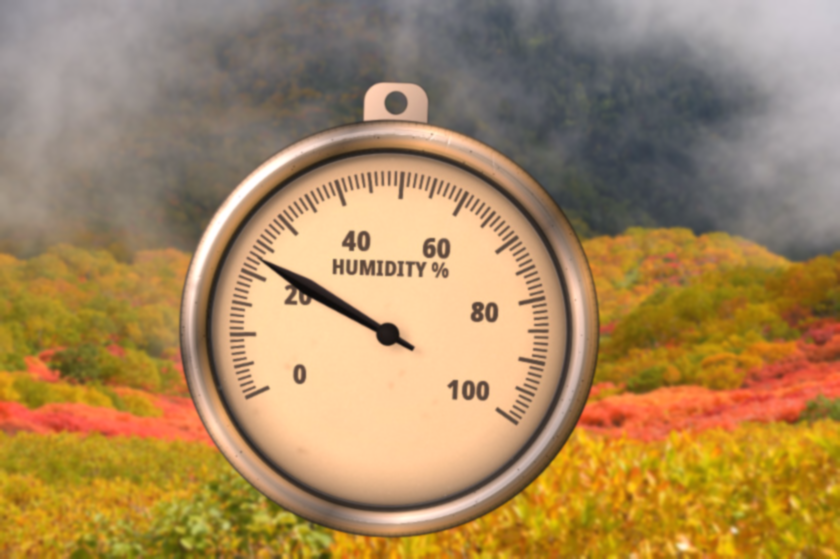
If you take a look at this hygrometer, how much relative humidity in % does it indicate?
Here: 23 %
